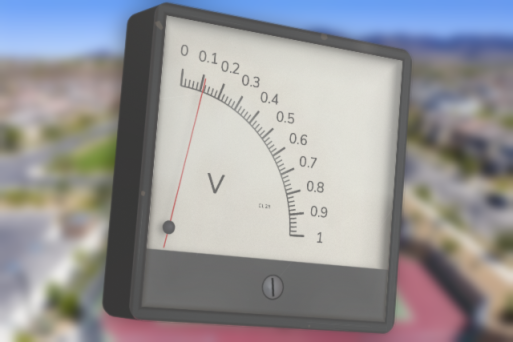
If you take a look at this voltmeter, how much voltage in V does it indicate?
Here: 0.1 V
